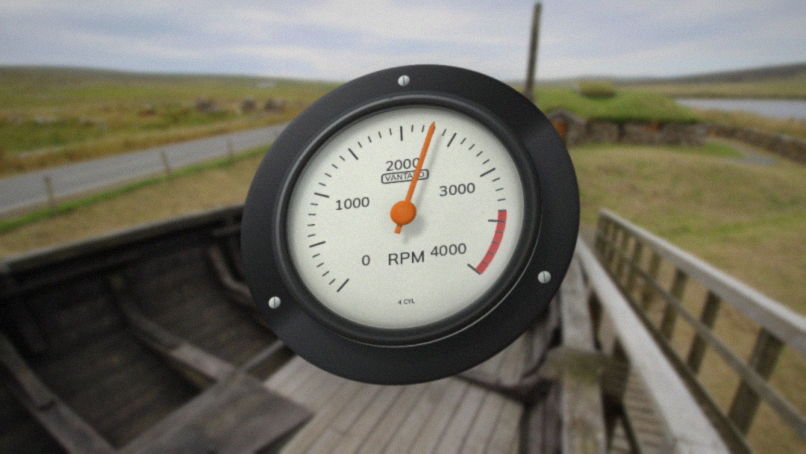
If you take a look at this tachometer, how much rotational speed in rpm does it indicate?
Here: 2300 rpm
